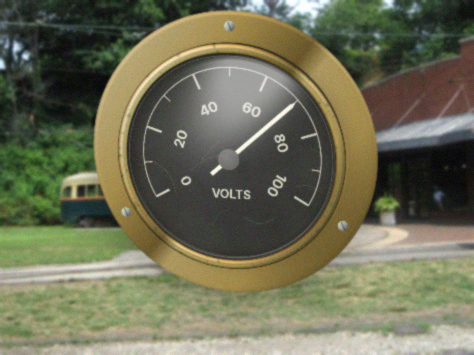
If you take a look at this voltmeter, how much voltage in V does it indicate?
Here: 70 V
